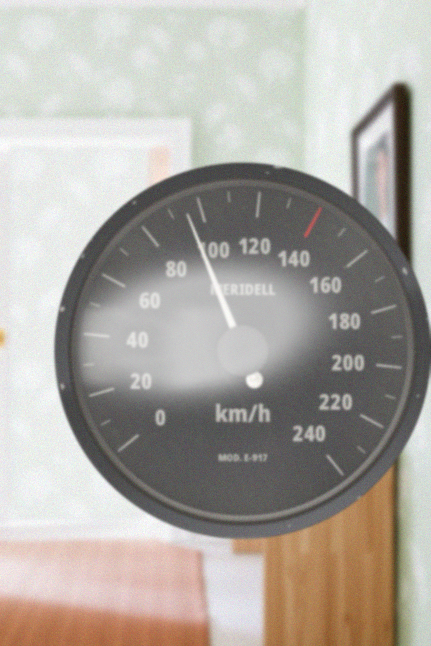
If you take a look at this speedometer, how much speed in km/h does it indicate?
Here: 95 km/h
